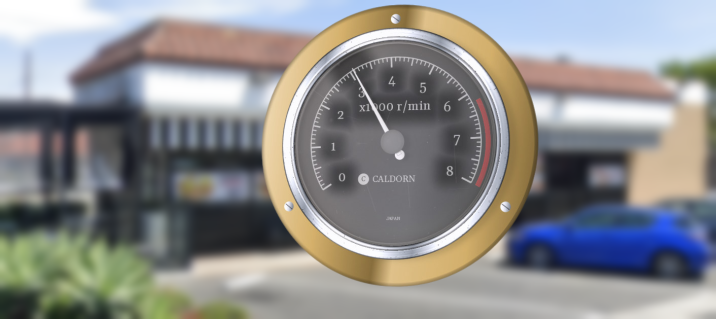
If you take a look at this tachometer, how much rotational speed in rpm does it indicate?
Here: 3100 rpm
